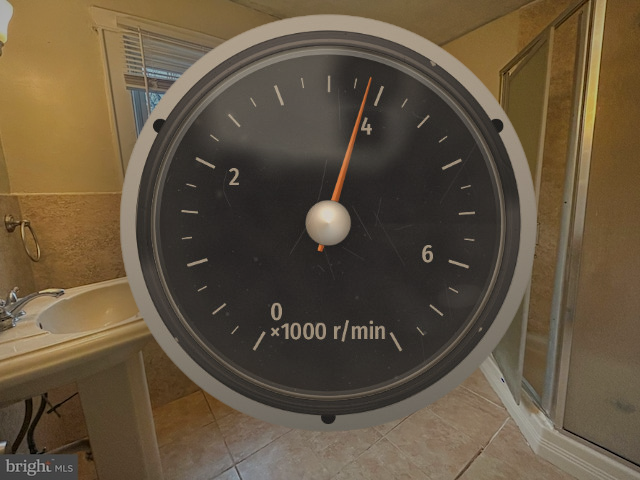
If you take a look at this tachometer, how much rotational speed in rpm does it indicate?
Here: 3875 rpm
